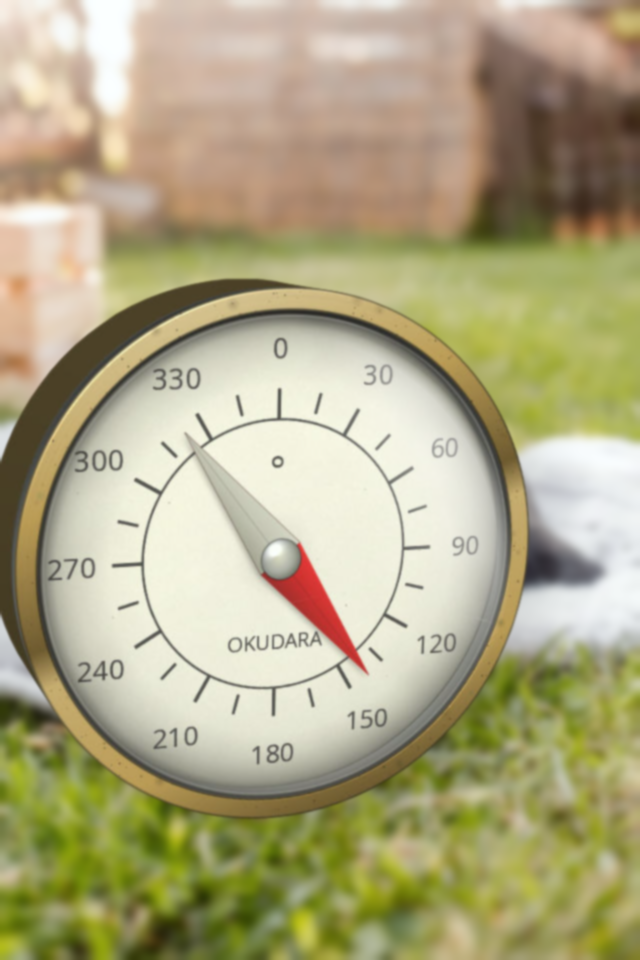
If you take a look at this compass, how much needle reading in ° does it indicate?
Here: 142.5 °
